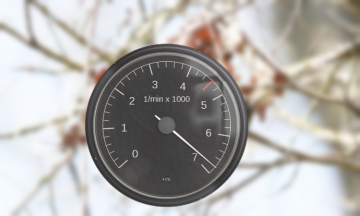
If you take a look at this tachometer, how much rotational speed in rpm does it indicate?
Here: 6800 rpm
